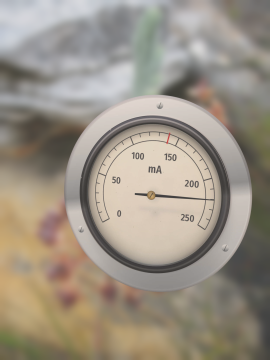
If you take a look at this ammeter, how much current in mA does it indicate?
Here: 220 mA
